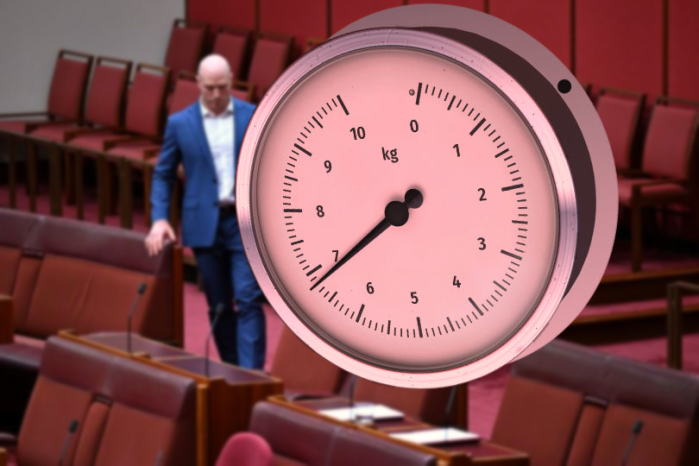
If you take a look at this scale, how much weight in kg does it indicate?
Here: 6.8 kg
